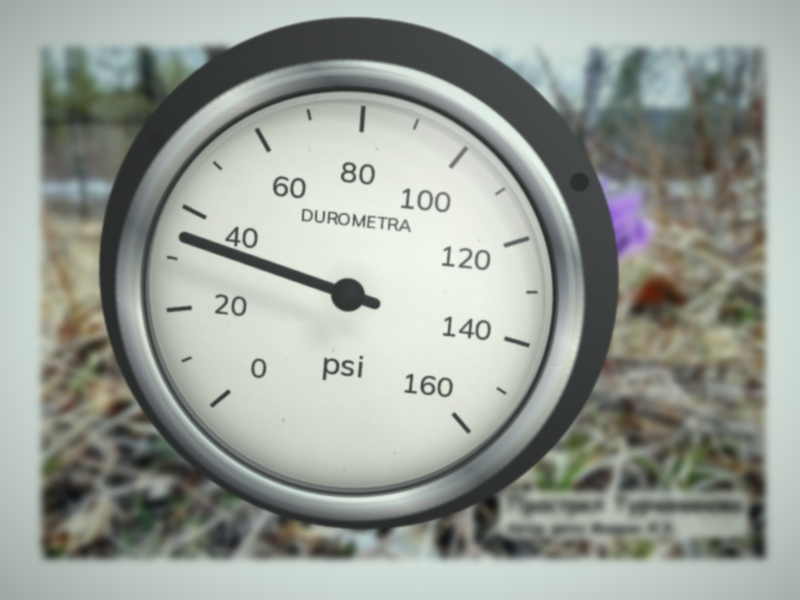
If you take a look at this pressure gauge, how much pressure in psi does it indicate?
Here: 35 psi
